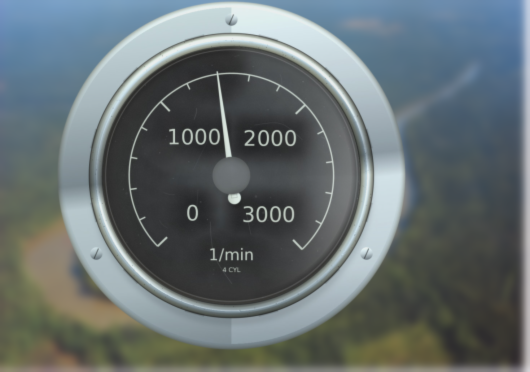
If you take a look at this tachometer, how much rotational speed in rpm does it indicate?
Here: 1400 rpm
